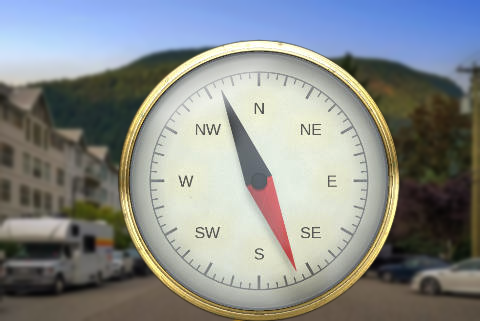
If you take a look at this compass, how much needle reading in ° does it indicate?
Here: 157.5 °
